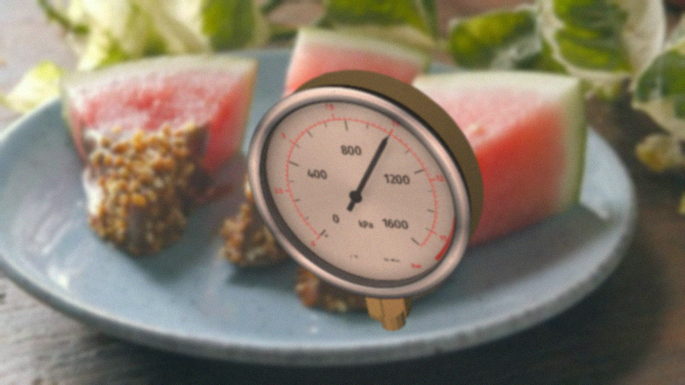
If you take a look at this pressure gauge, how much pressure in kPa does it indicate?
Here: 1000 kPa
